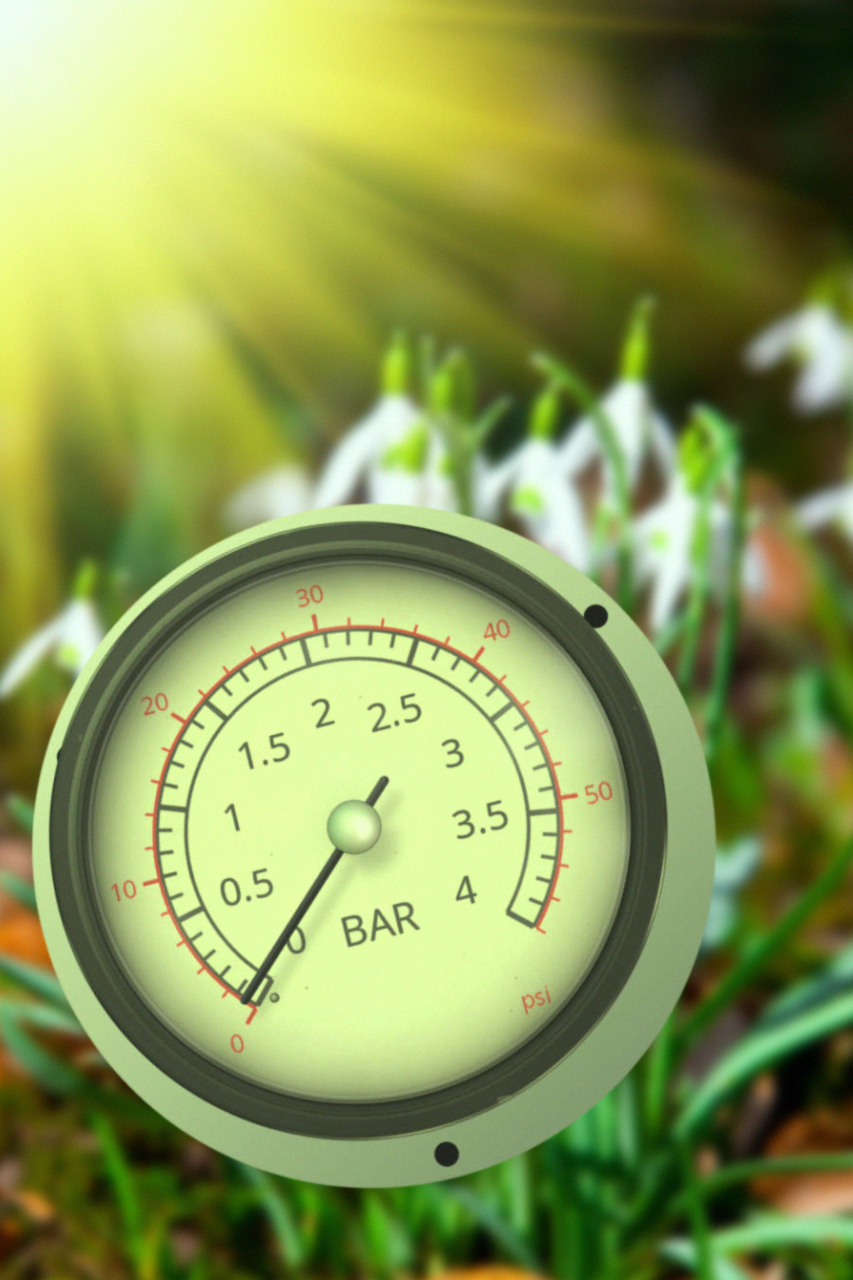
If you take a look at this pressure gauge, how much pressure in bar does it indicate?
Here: 0.05 bar
